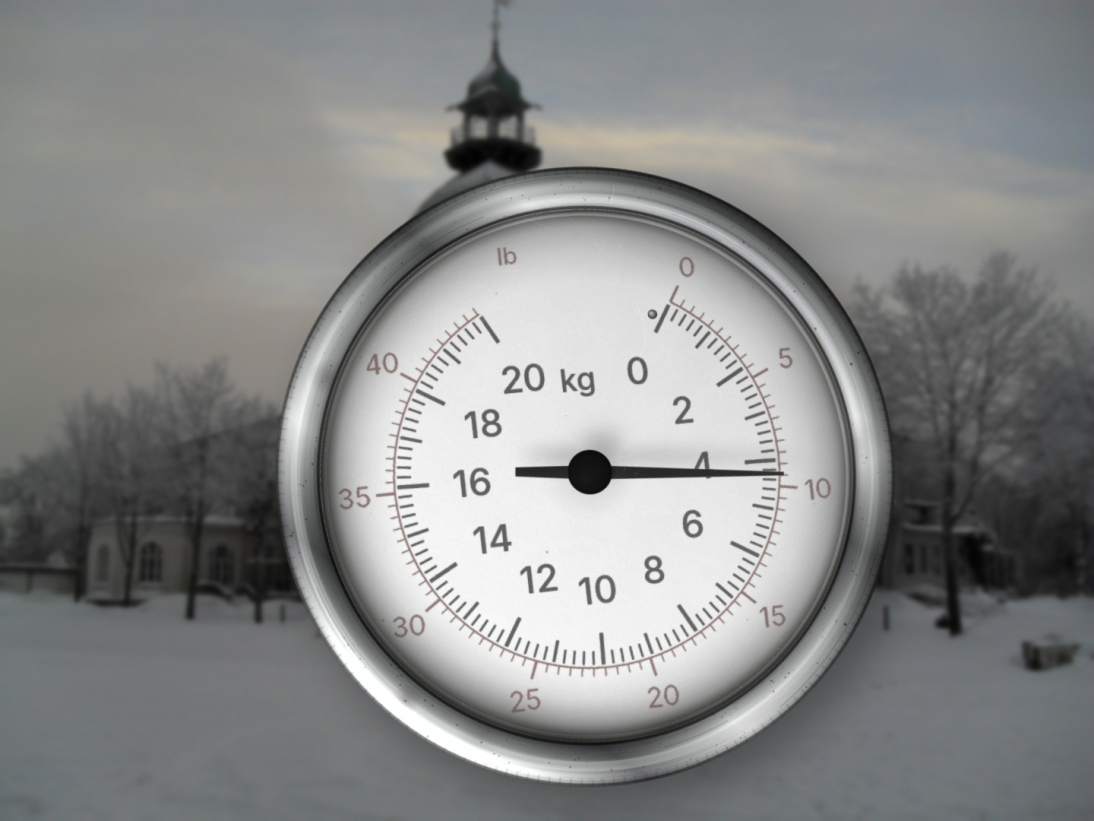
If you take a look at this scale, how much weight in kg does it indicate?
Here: 4.3 kg
